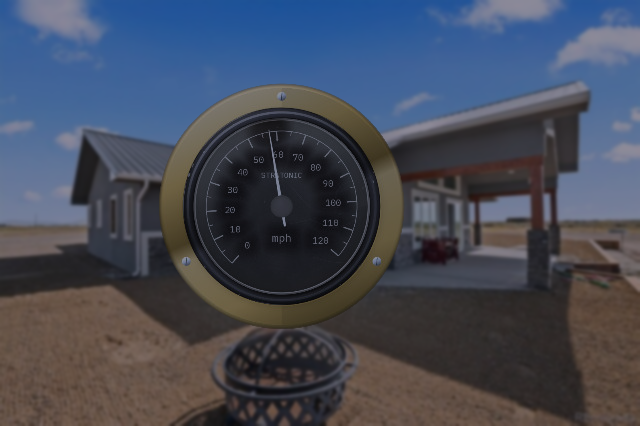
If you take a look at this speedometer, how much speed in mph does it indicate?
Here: 57.5 mph
